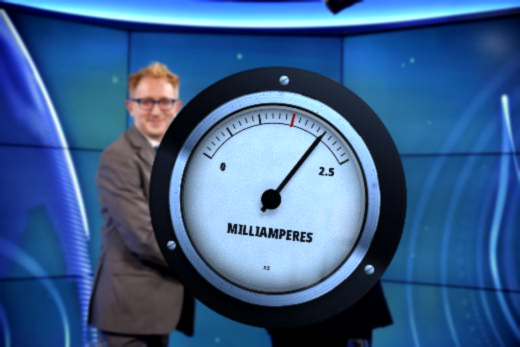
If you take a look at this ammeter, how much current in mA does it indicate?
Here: 2 mA
